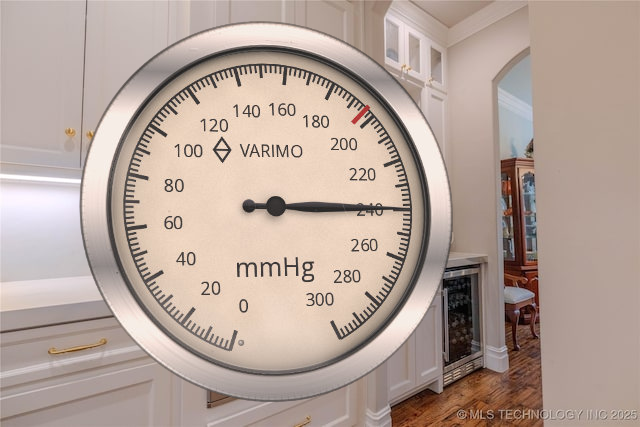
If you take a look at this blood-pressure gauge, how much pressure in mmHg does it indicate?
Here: 240 mmHg
